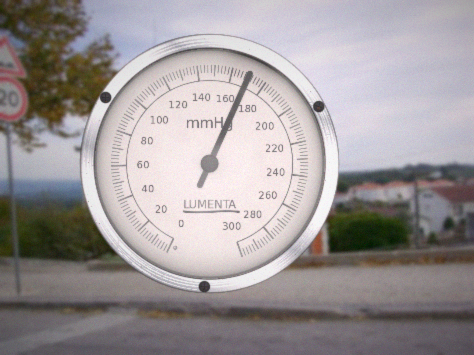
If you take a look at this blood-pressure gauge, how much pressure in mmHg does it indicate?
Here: 170 mmHg
